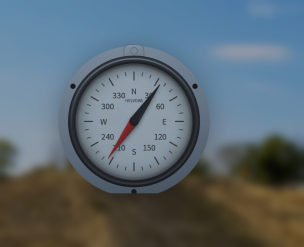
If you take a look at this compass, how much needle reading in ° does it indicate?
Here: 215 °
